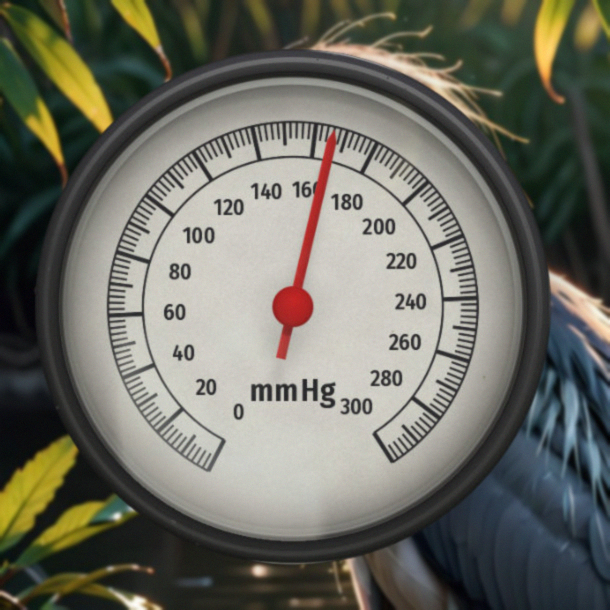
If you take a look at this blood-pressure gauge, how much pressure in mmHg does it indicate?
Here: 166 mmHg
